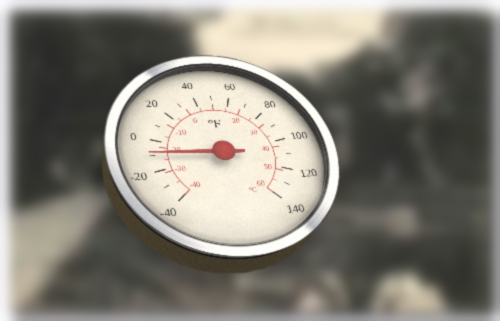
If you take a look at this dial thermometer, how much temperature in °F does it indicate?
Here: -10 °F
